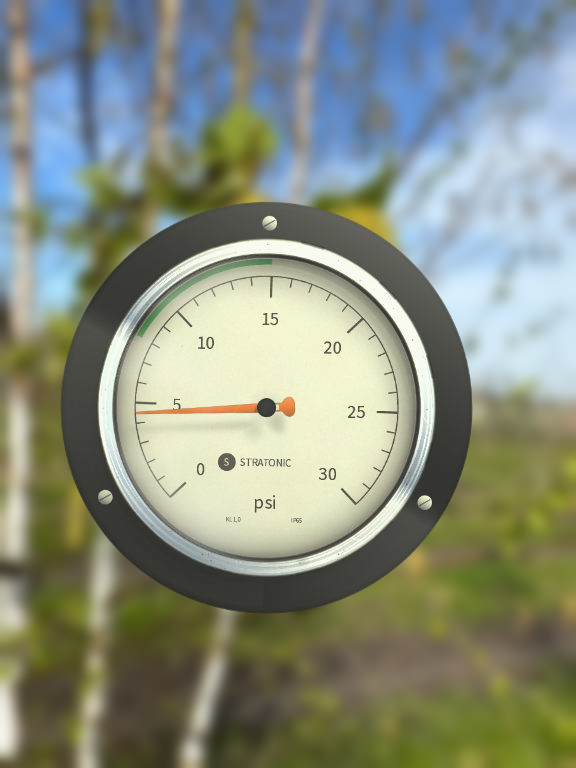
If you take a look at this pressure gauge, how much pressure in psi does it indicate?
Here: 4.5 psi
